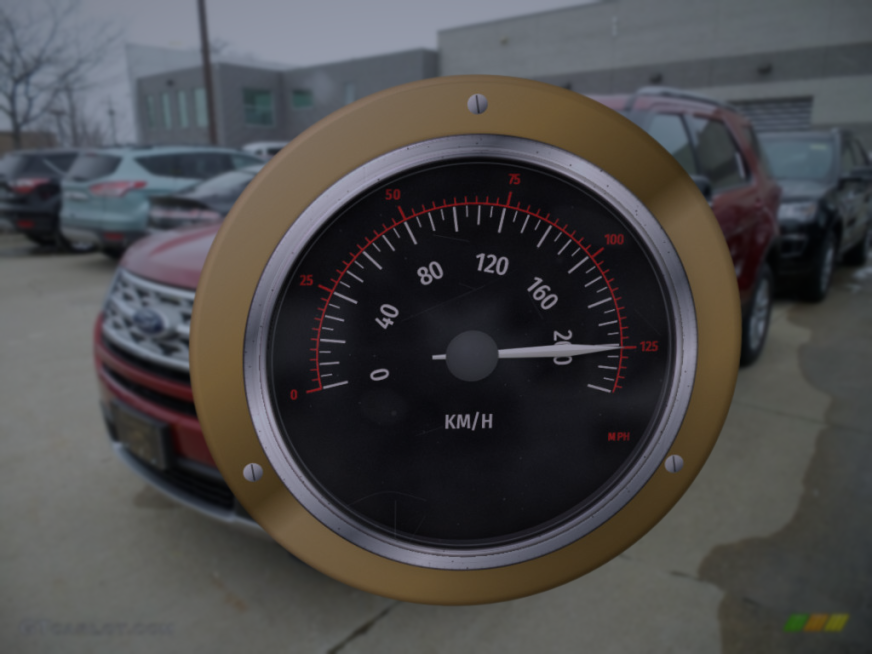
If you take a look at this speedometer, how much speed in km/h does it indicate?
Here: 200 km/h
